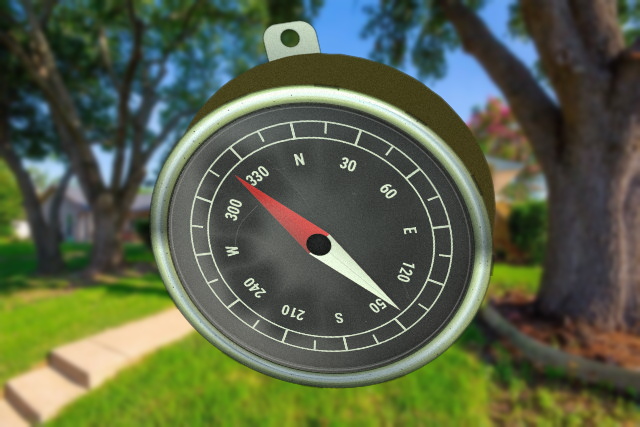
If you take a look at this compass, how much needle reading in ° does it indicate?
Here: 322.5 °
